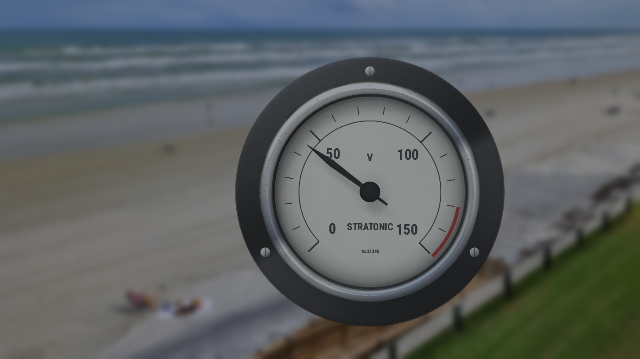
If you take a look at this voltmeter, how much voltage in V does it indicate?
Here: 45 V
